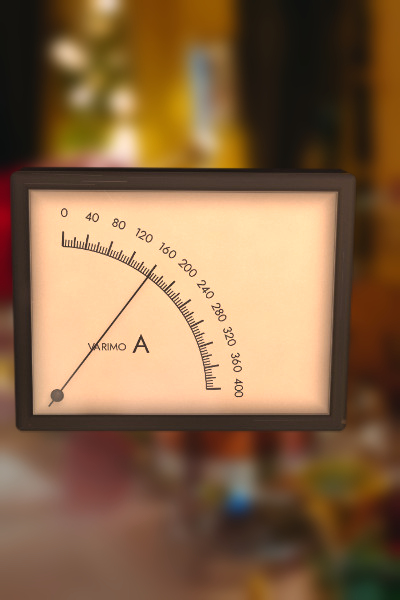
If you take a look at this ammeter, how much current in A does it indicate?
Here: 160 A
